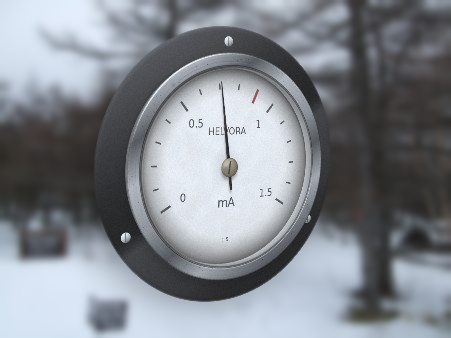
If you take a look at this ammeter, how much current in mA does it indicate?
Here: 0.7 mA
